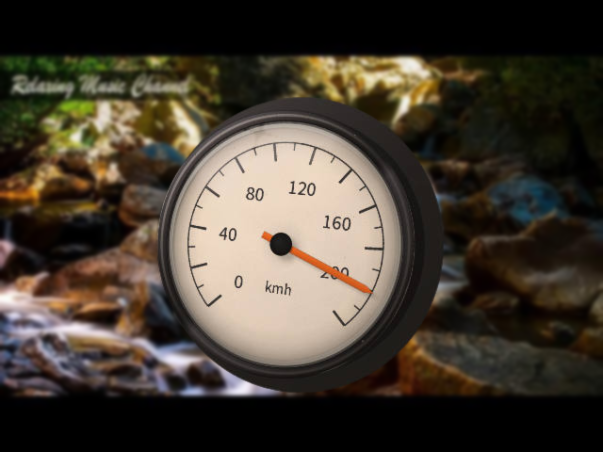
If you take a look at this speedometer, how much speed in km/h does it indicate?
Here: 200 km/h
